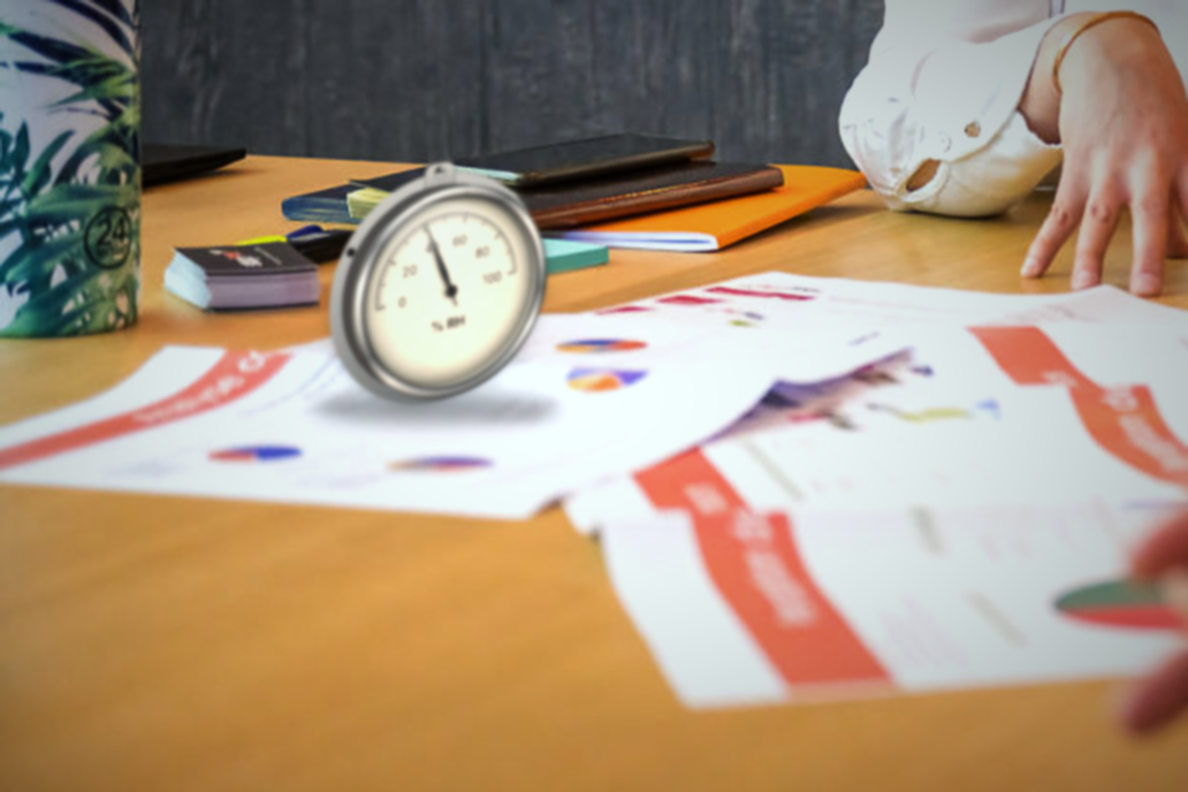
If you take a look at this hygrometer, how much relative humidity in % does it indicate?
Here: 40 %
